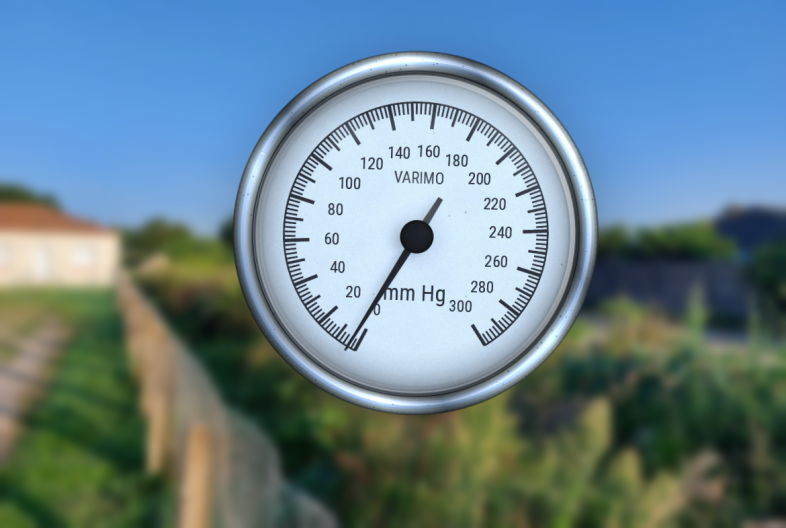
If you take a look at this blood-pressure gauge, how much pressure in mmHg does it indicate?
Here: 4 mmHg
